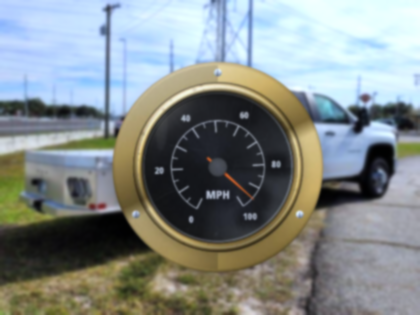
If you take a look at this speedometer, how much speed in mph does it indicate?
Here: 95 mph
